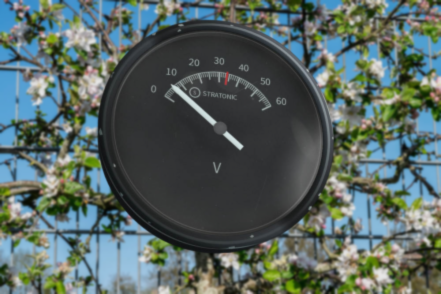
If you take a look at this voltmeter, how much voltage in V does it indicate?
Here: 5 V
